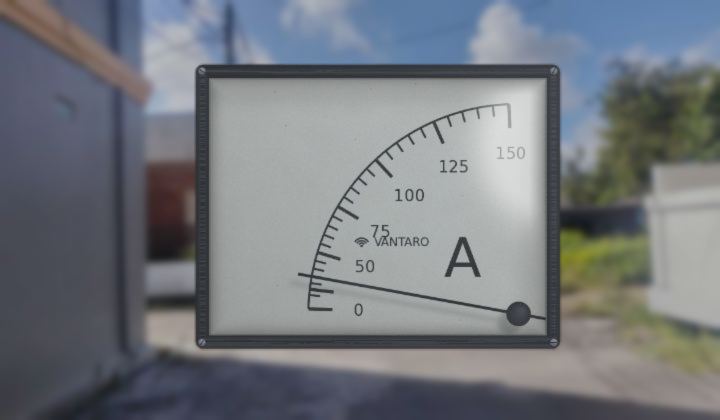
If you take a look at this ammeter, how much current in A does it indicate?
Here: 35 A
